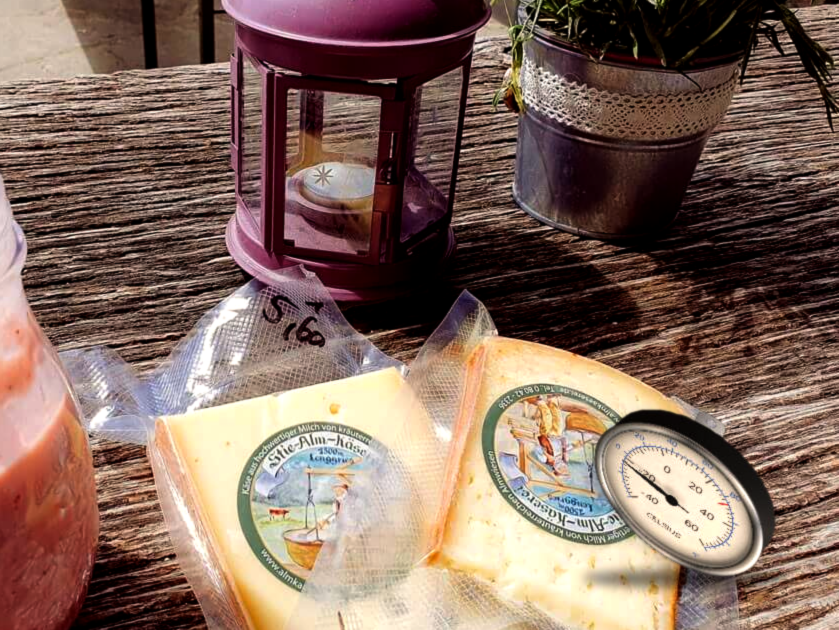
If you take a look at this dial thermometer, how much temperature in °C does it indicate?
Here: -20 °C
